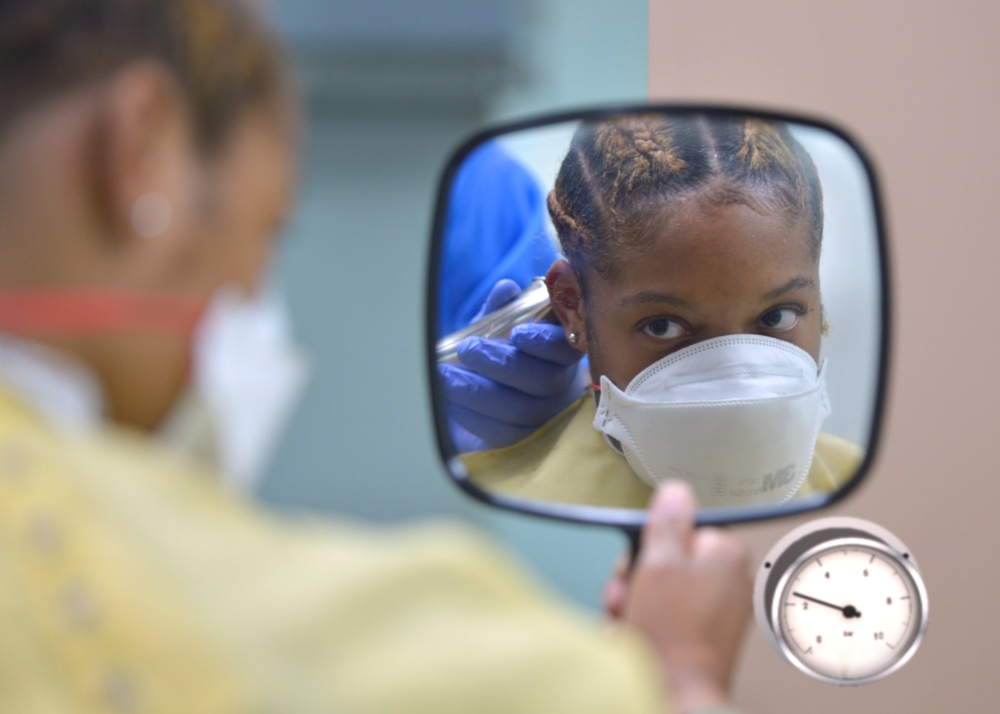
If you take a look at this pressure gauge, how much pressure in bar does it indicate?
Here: 2.5 bar
